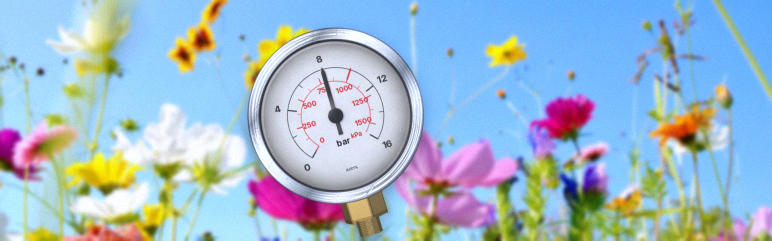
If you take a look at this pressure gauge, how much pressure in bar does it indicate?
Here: 8 bar
